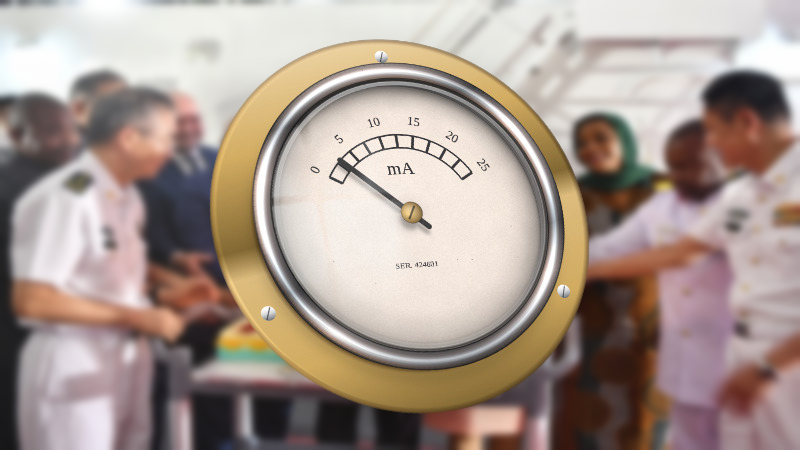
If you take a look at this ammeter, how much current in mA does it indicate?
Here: 2.5 mA
